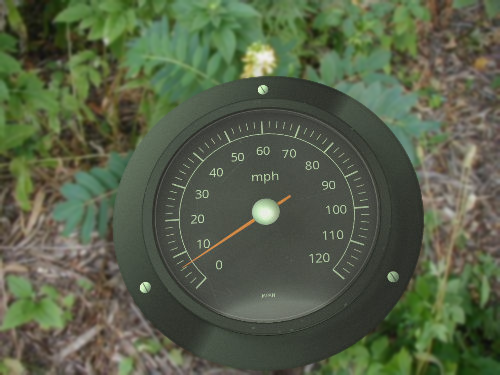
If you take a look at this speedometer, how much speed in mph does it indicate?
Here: 6 mph
